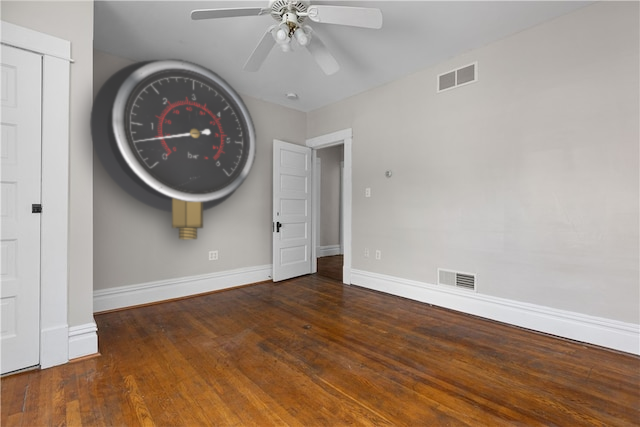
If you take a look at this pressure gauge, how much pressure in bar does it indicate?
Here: 0.6 bar
